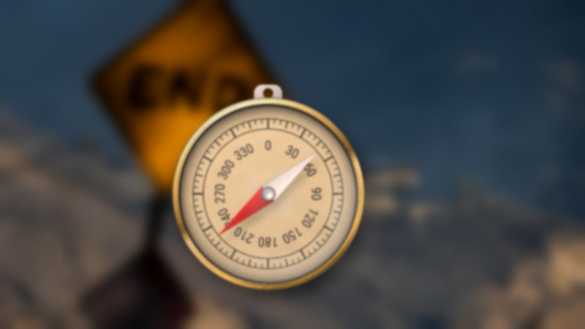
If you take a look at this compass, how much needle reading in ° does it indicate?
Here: 230 °
